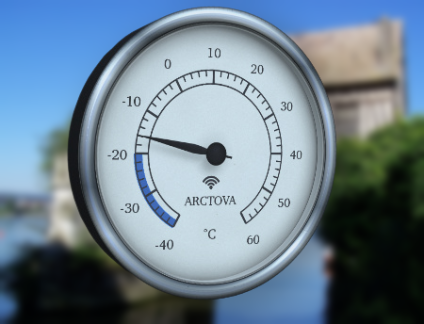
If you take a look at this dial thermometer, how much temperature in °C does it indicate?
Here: -16 °C
